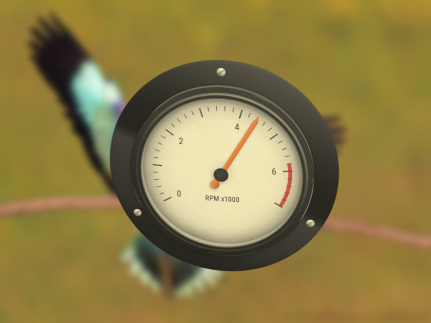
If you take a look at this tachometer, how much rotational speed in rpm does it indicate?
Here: 4400 rpm
